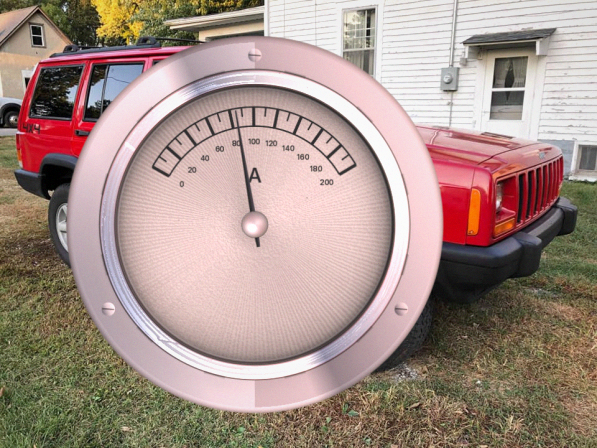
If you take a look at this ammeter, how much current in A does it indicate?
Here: 85 A
